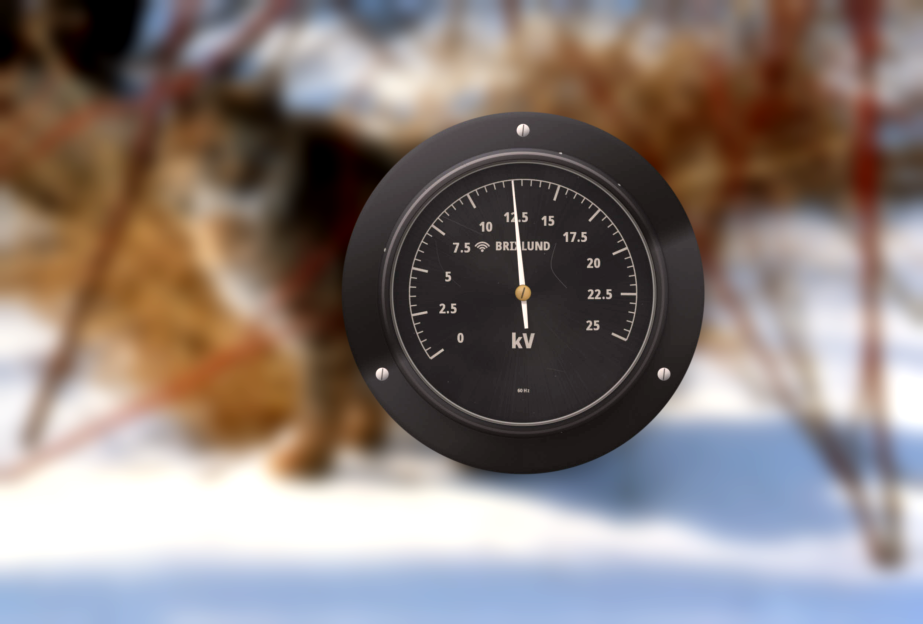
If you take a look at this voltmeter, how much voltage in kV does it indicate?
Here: 12.5 kV
